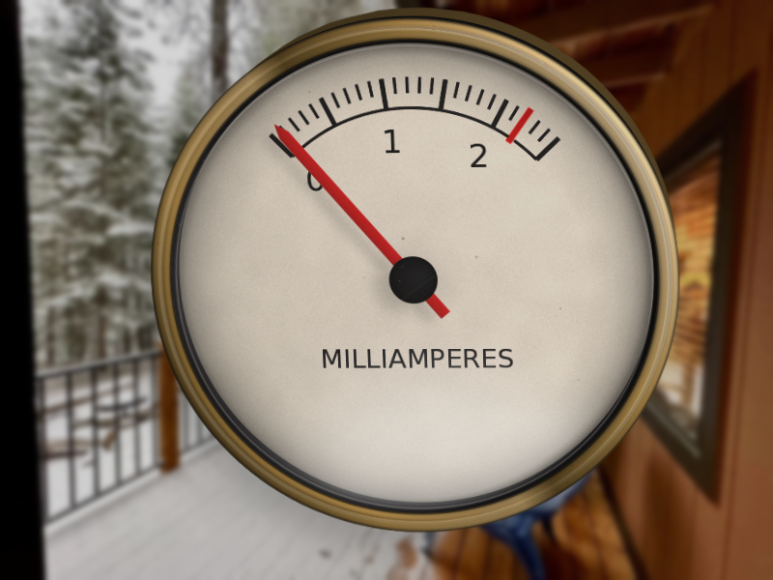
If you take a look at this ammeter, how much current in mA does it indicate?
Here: 0.1 mA
